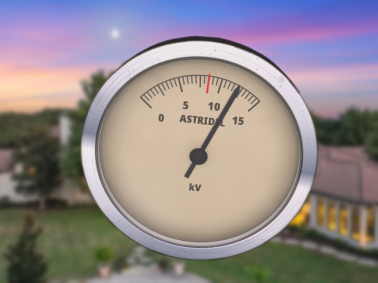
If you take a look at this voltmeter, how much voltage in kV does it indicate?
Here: 12 kV
